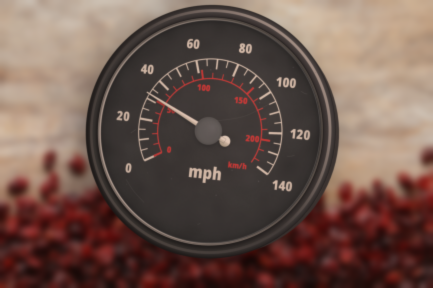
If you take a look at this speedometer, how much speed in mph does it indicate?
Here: 32.5 mph
